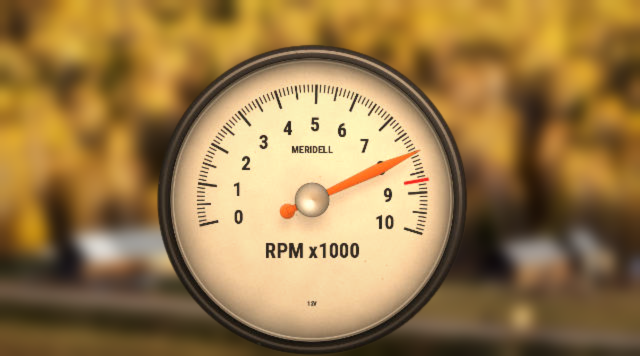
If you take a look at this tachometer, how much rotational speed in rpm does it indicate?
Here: 8000 rpm
